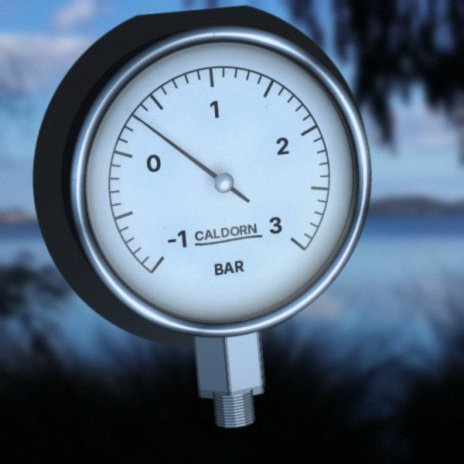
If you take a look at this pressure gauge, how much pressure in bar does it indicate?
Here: 0.3 bar
